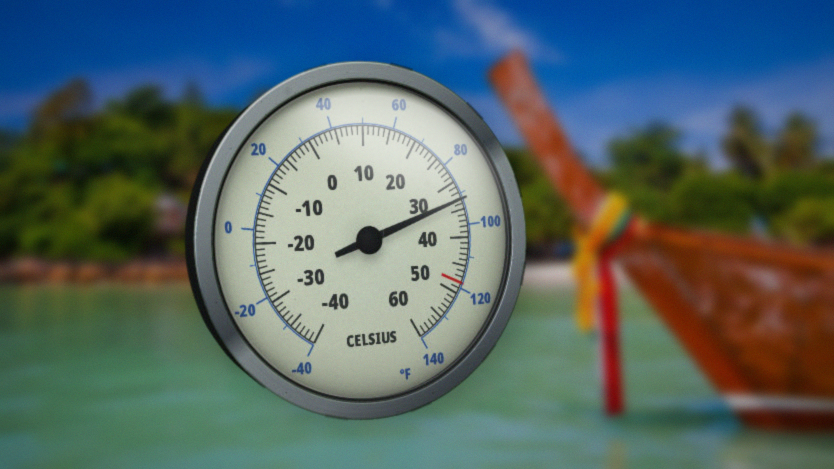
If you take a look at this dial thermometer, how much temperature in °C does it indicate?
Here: 33 °C
